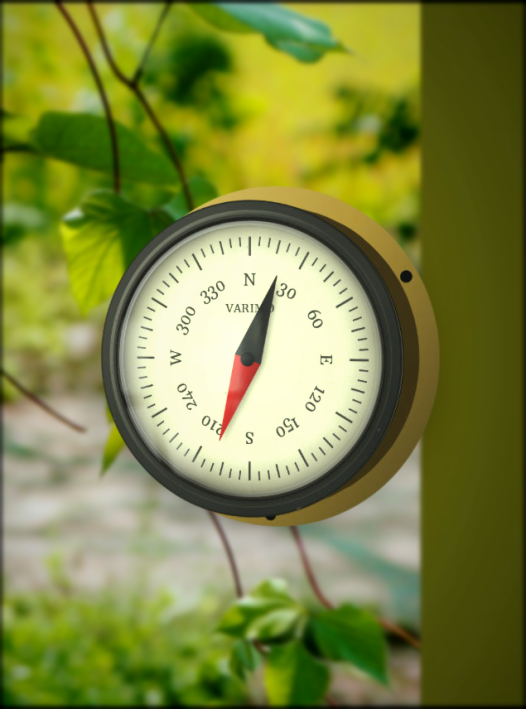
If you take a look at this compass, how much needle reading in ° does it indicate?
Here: 200 °
